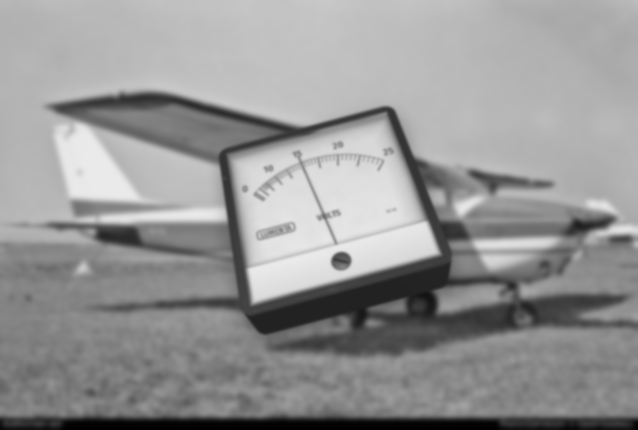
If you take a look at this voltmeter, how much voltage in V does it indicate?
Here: 15 V
